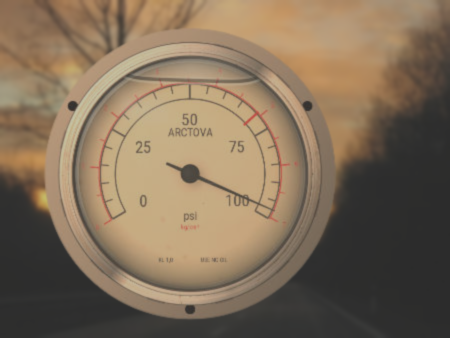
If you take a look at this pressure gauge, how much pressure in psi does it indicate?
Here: 97.5 psi
